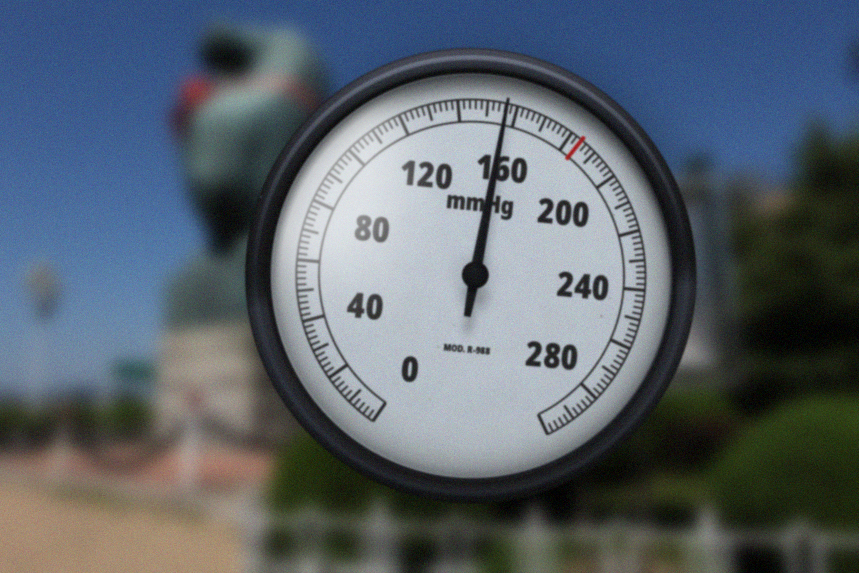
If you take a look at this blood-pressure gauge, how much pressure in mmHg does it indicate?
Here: 156 mmHg
